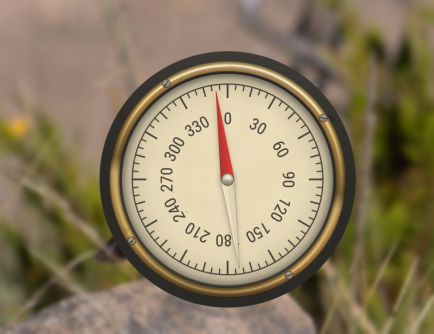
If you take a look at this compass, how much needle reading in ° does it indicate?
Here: 352.5 °
